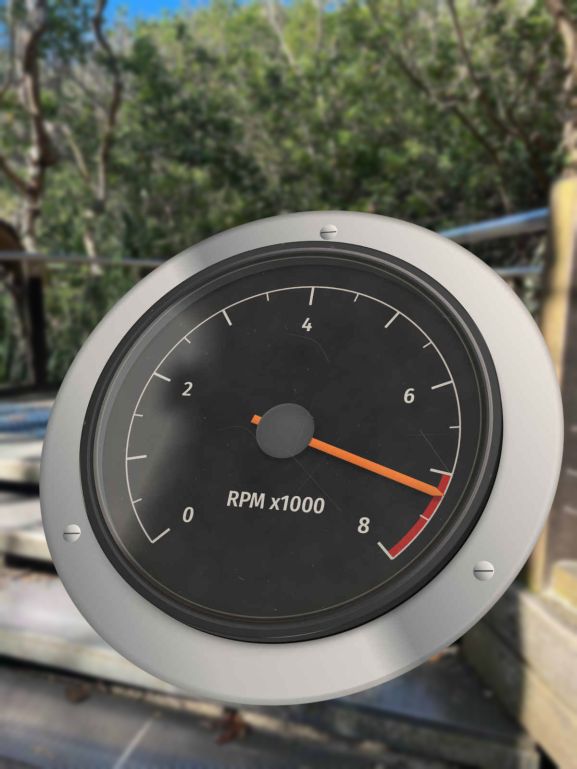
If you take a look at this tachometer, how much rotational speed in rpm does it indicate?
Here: 7250 rpm
